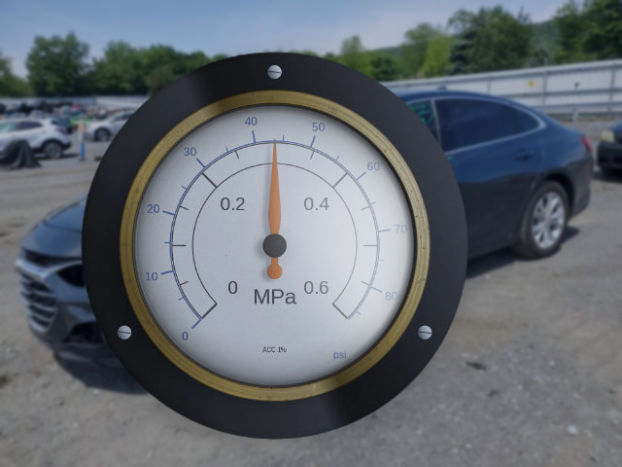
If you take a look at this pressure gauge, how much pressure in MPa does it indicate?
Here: 0.3 MPa
